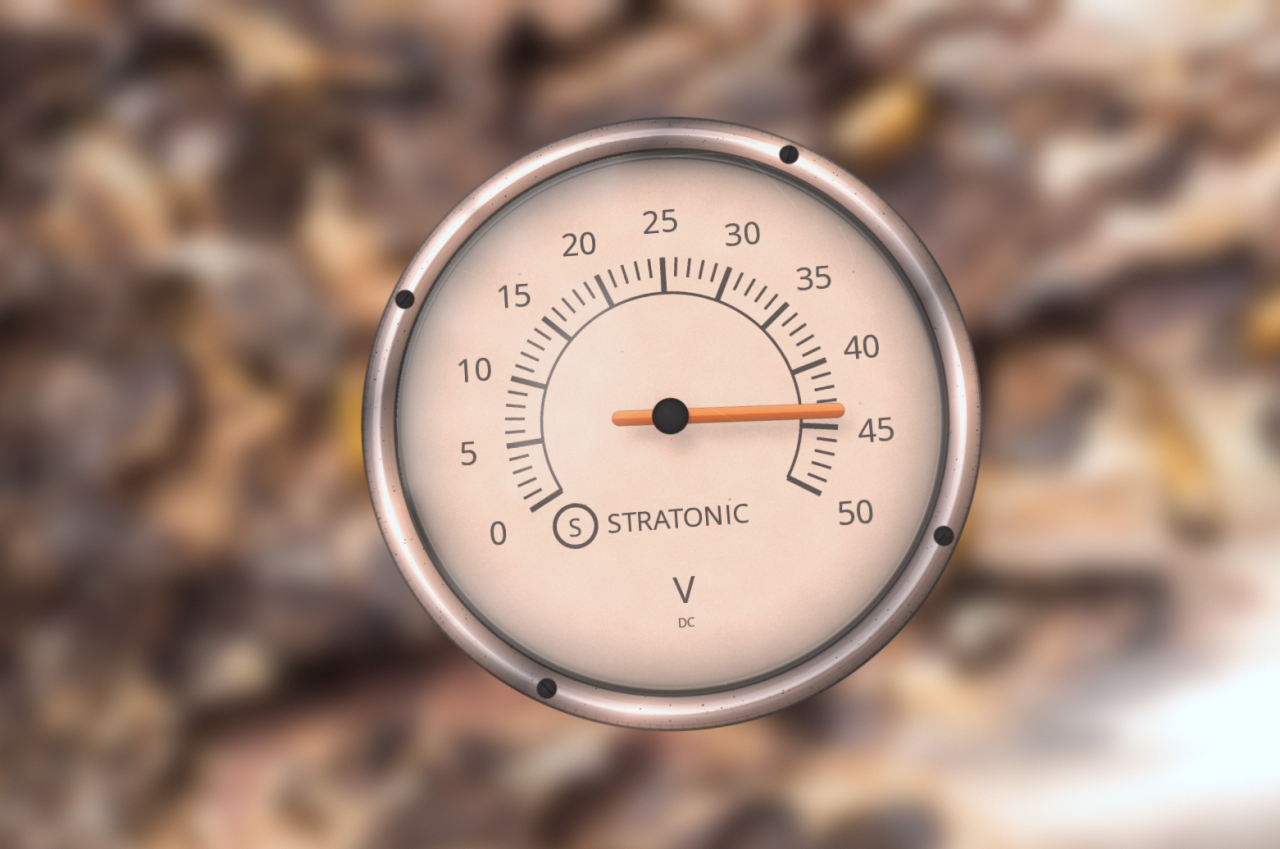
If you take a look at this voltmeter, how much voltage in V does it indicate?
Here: 44 V
